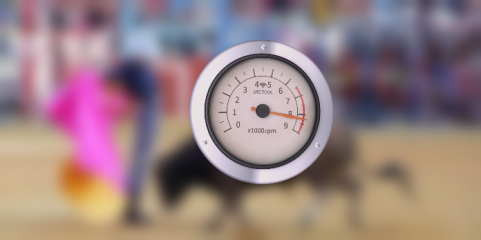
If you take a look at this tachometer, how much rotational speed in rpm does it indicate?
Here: 8250 rpm
